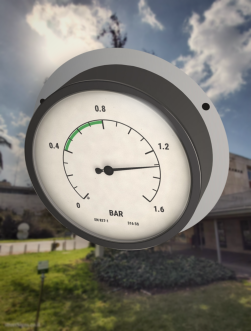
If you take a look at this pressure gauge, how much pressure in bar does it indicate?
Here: 1.3 bar
